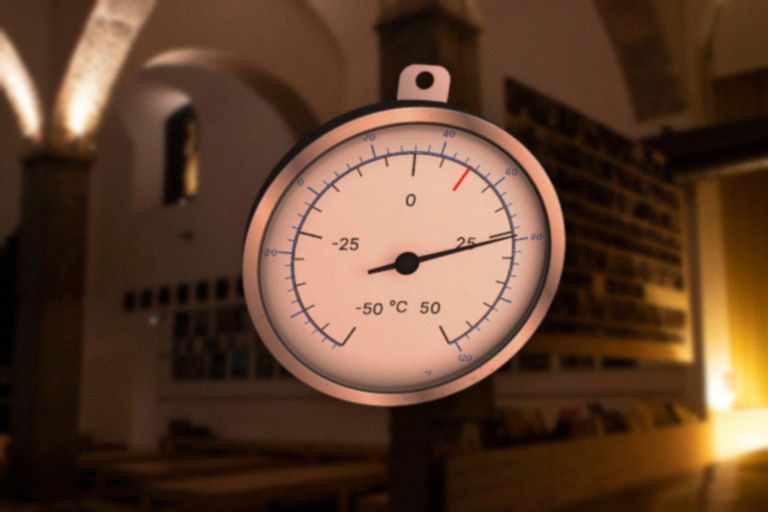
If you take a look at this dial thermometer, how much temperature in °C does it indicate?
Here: 25 °C
